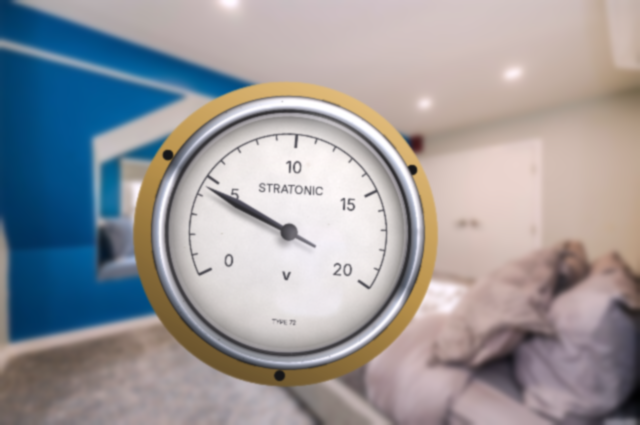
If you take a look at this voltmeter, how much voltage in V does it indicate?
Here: 4.5 V
